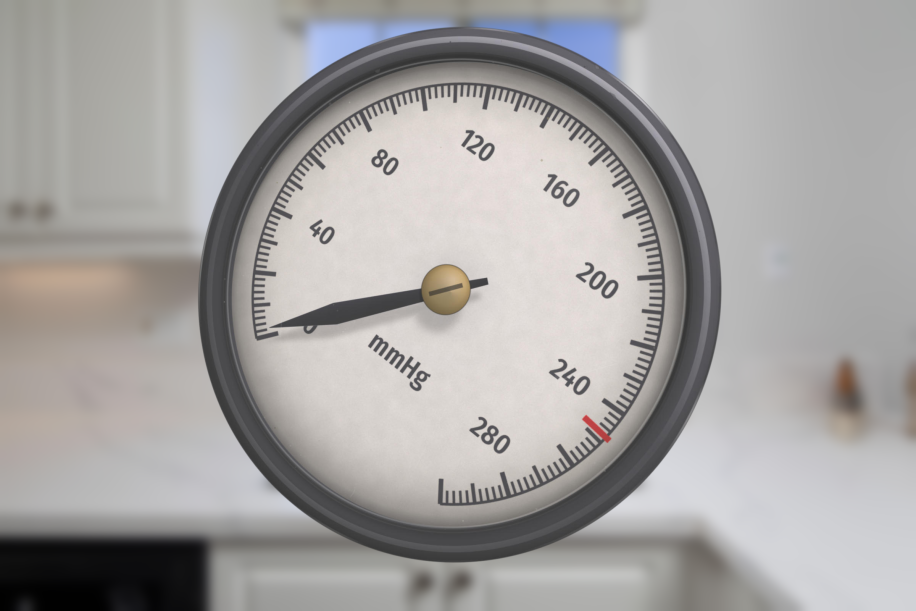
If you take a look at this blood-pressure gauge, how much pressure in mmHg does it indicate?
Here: 2 mmHg
